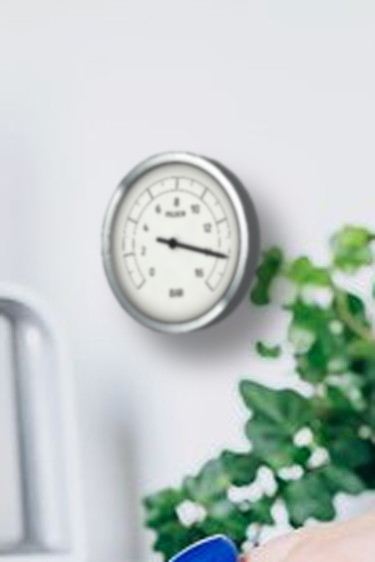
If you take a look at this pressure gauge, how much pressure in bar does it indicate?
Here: 14 bar
